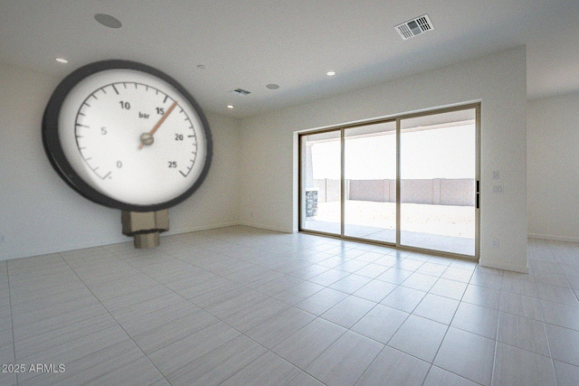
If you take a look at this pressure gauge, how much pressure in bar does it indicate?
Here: 16 bar
